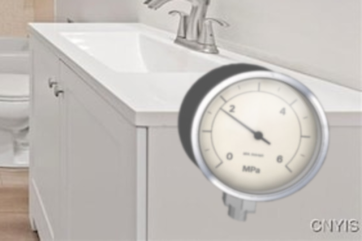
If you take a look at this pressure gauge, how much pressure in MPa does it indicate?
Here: 1.75 MPa
